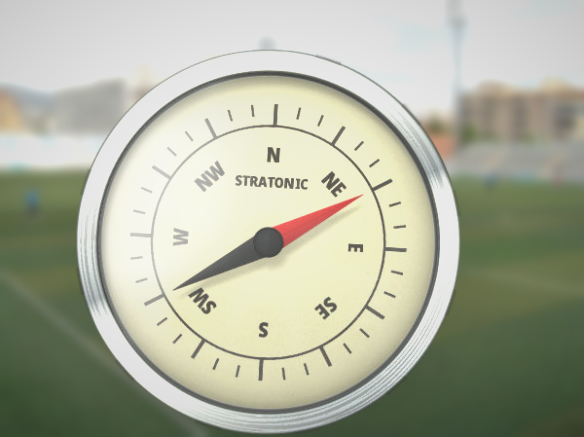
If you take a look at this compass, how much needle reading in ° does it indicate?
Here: 60 °
